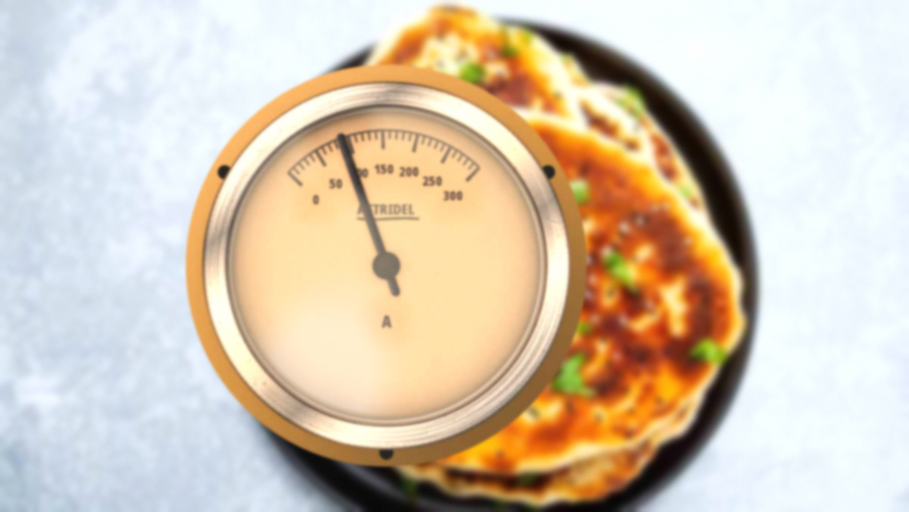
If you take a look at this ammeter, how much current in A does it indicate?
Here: 90 A
